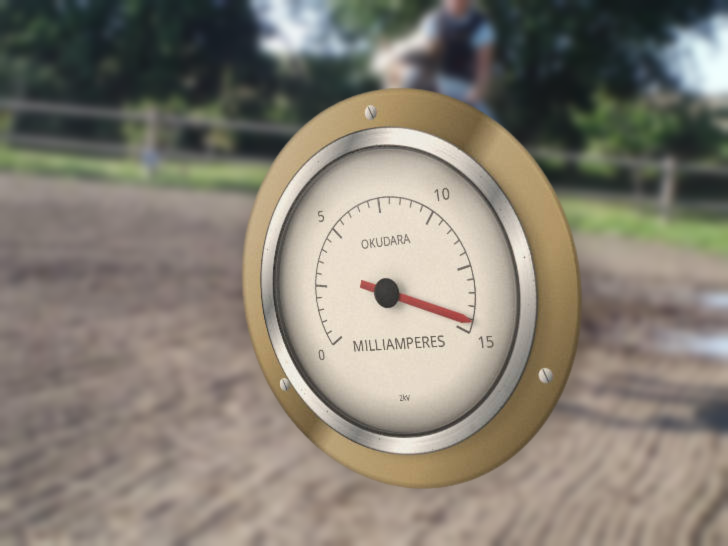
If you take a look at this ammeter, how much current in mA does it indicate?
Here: 14.5 mA
